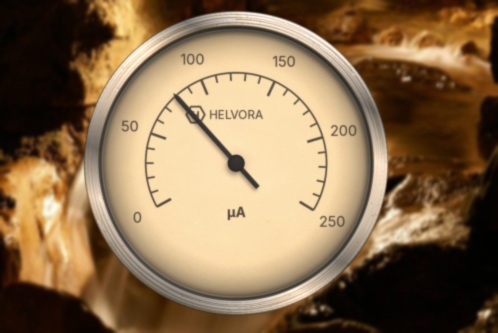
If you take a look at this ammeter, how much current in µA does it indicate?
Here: 80 µA
